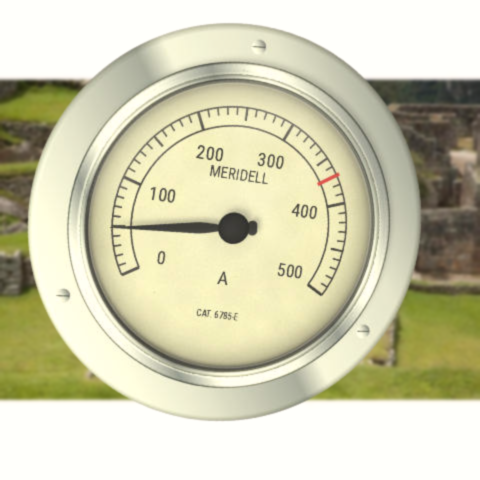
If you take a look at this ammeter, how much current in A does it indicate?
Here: 50 A
